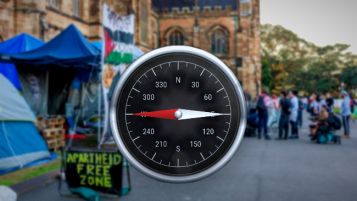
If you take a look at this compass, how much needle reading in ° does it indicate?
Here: 270 °
